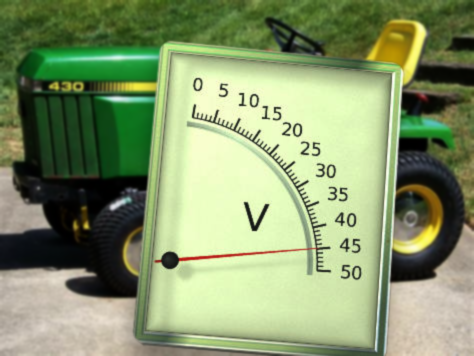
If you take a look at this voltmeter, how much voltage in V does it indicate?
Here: 45 V
